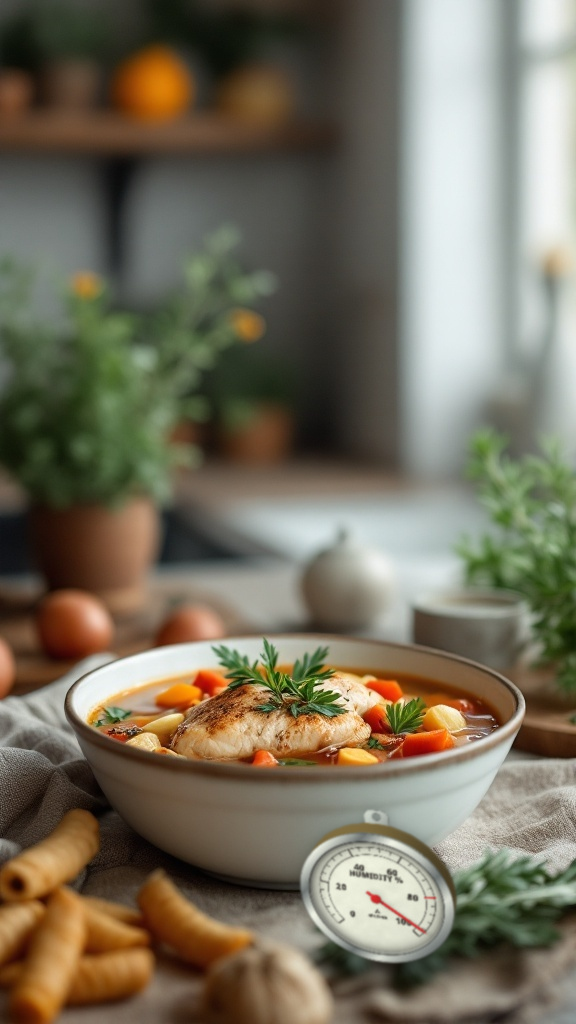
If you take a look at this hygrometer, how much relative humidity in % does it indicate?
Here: 96 %
